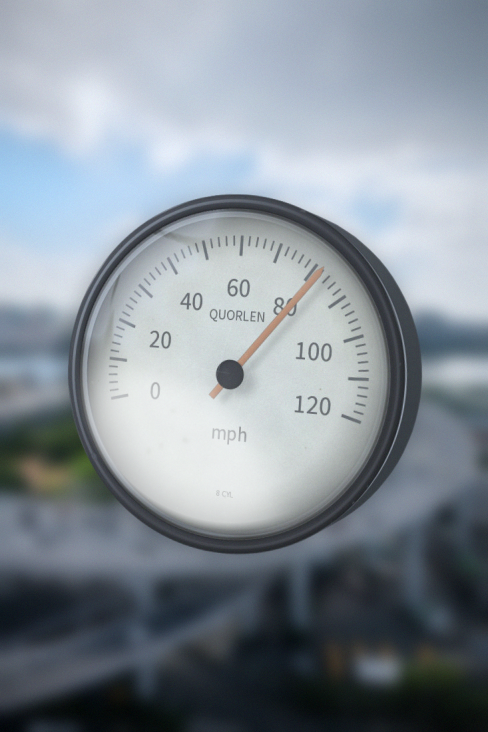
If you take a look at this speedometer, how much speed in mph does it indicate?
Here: 82 mph
